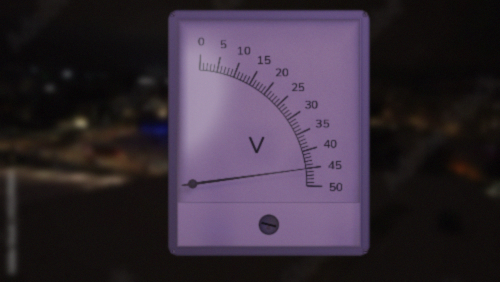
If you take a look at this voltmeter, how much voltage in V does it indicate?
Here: 45 V
